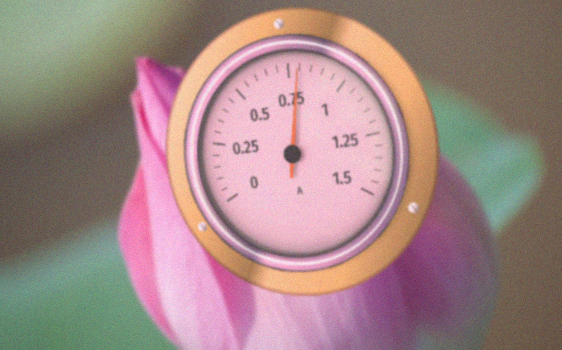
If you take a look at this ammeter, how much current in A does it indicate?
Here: 0.8 A
